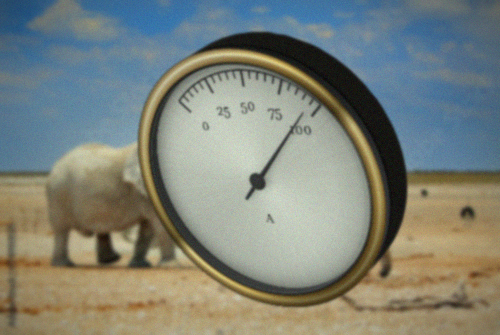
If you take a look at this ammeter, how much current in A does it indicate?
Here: 95 A
